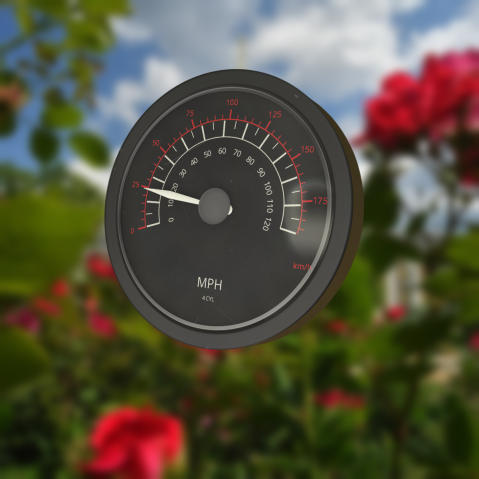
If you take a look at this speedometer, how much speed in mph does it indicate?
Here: 15 mph
